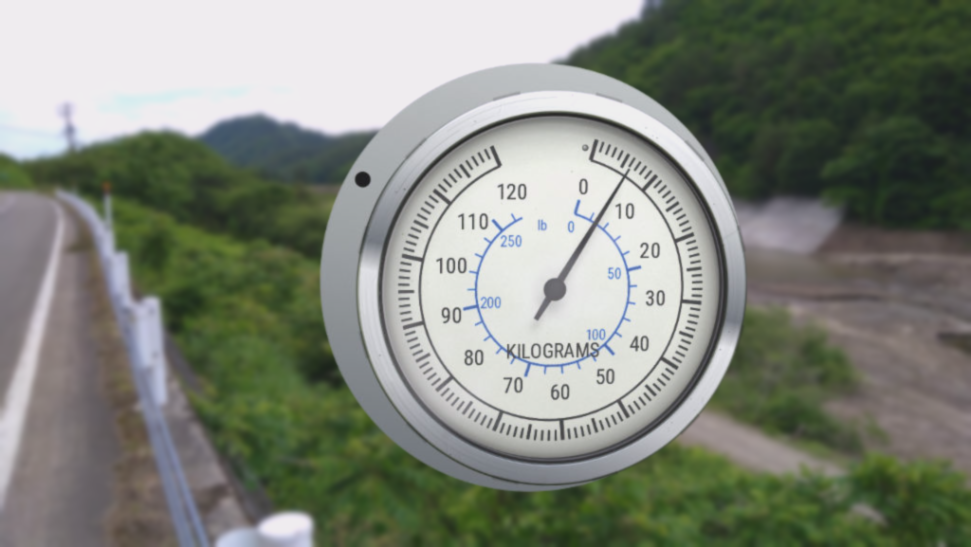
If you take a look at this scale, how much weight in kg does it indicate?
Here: 6 kg
